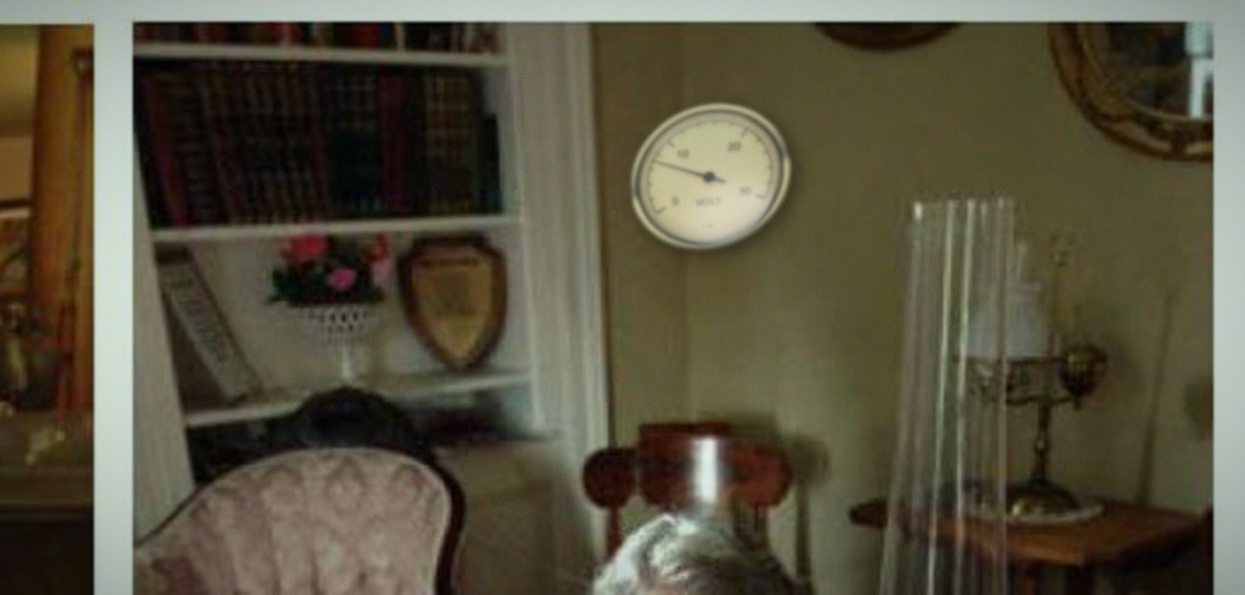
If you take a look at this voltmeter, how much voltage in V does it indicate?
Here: 7 V
